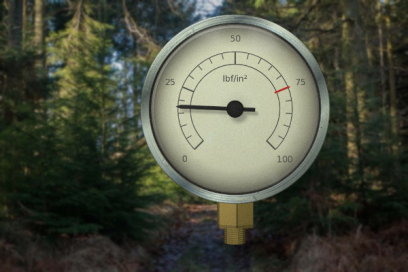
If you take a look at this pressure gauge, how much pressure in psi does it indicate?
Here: 17.5 psi
